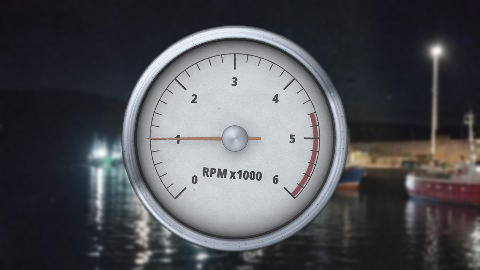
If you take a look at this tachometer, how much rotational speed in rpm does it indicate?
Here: 1000 rpm
